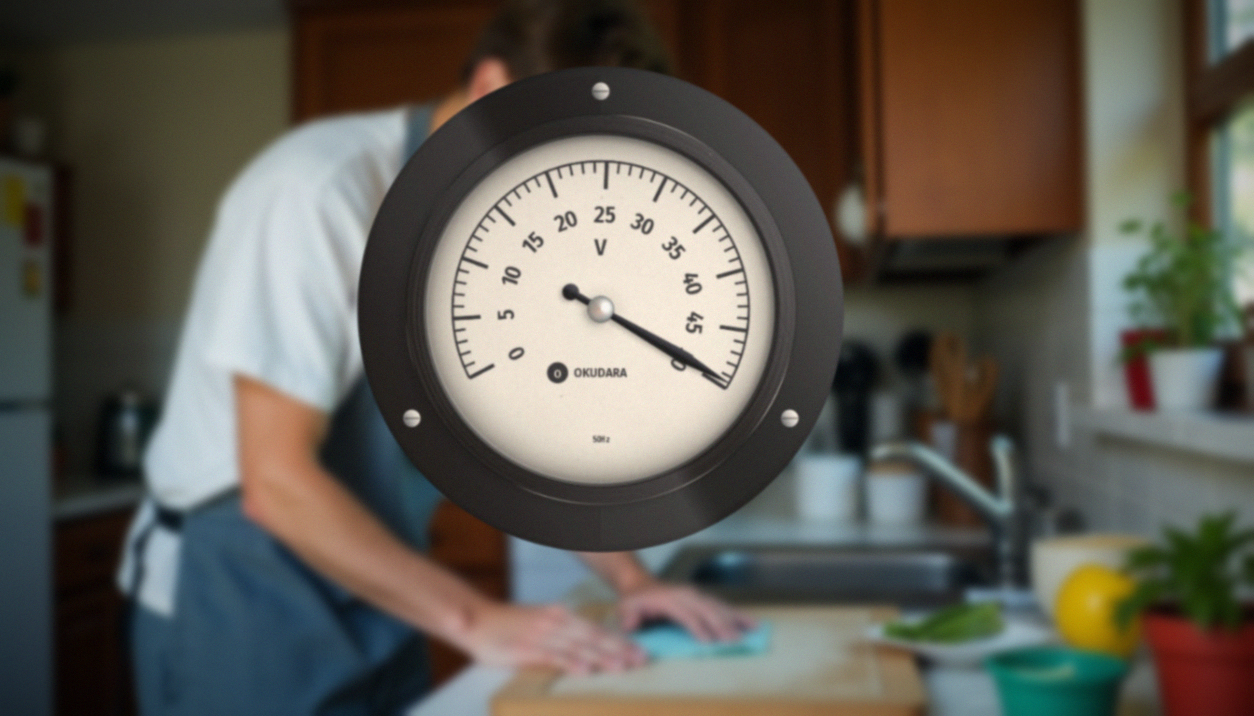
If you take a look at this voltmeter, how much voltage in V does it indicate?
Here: 49.5 V
